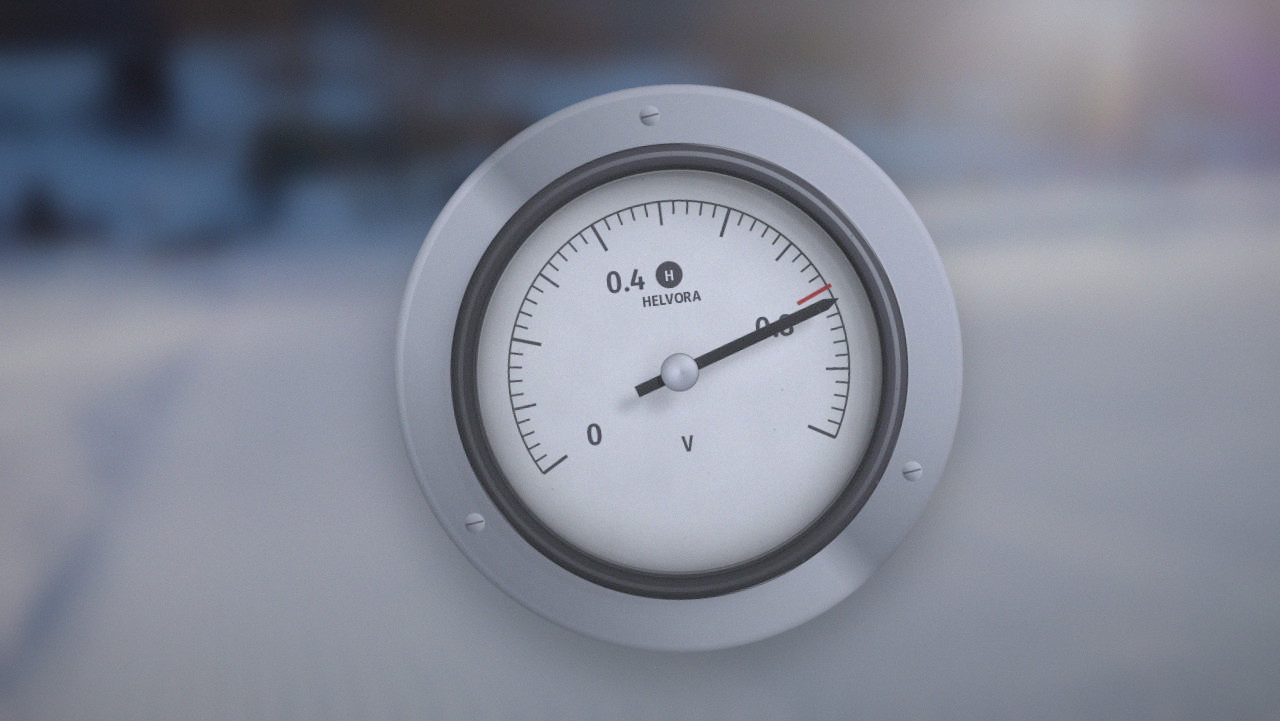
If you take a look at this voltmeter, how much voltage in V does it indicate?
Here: 0.8 V
